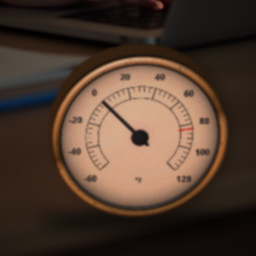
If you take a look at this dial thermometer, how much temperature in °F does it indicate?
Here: 0 °F
